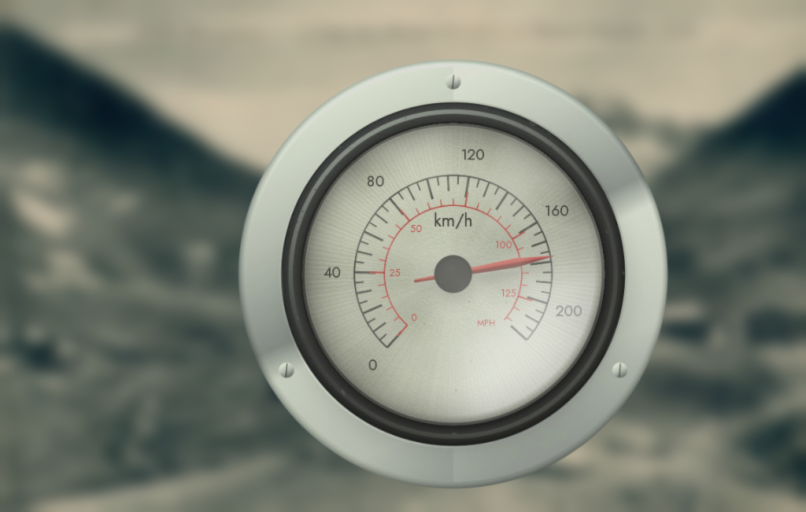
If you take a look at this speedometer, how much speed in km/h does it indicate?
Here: 177.5 km/h
